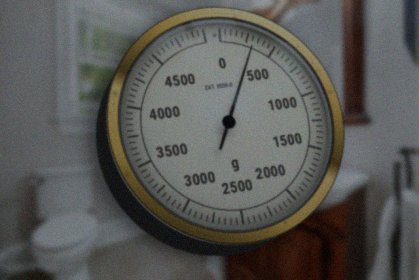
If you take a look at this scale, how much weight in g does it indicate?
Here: 300 g
